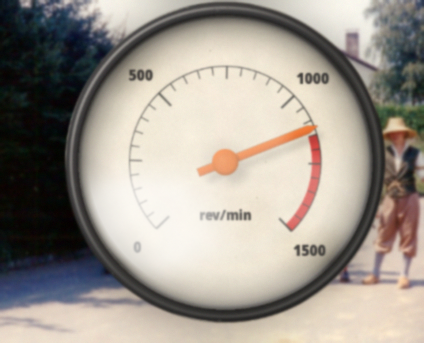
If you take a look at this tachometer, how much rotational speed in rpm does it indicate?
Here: 1125 rpm
